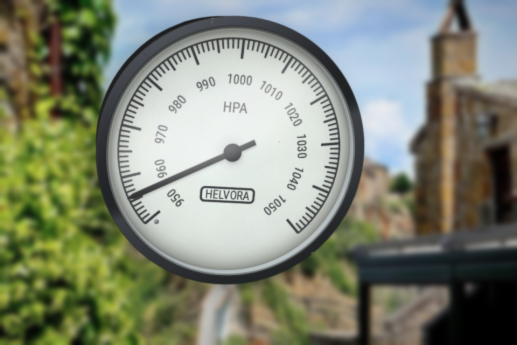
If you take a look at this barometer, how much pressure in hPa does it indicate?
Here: 956 hPa
